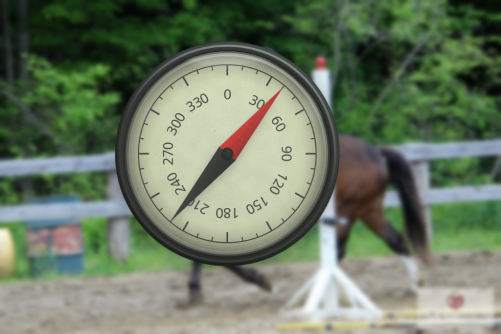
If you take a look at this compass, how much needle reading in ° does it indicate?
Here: 40 °
